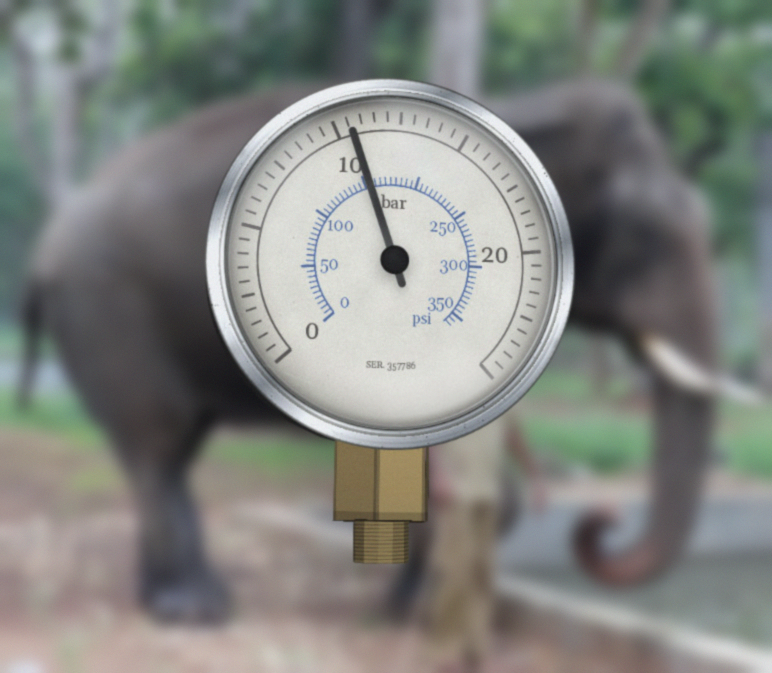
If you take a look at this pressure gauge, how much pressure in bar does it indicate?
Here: 10.5 bar
